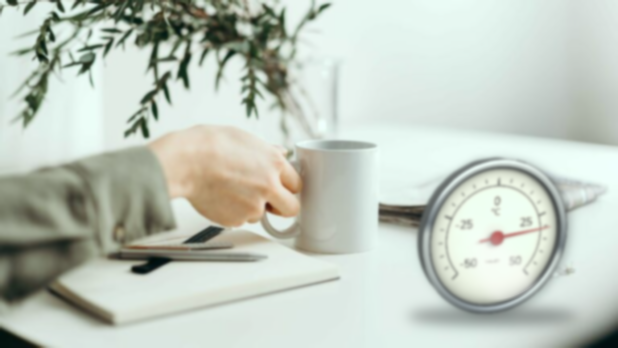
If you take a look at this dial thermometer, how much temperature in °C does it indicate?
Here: 30 °C
